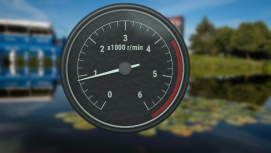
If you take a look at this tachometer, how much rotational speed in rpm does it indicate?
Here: 900 rpm
